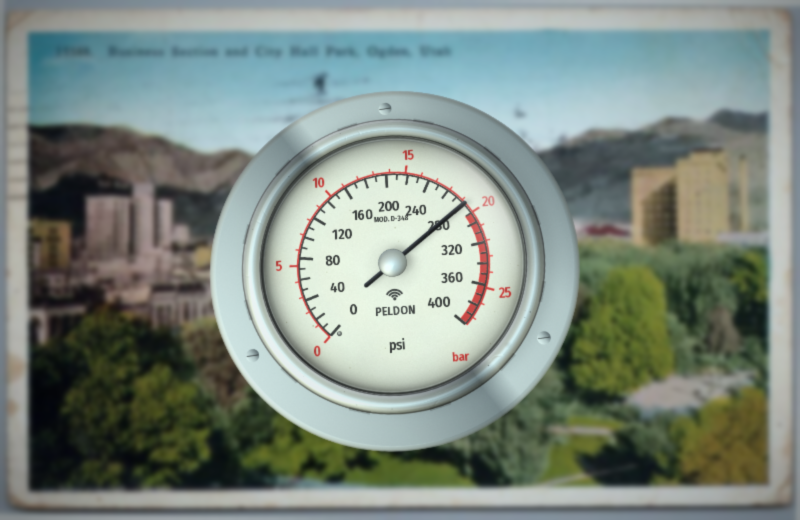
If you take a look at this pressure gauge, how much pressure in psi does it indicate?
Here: 280 psi
